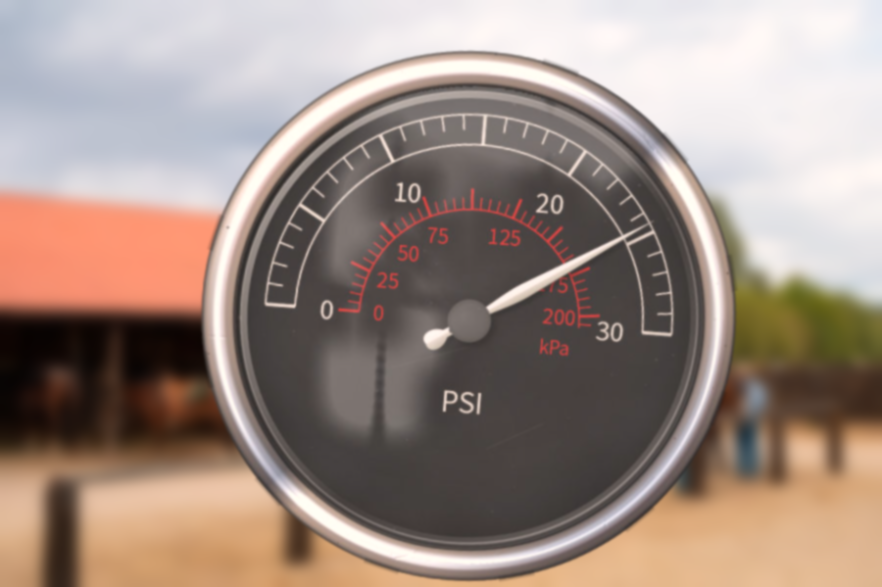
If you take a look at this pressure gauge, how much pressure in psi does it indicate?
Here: 24.5 psi
